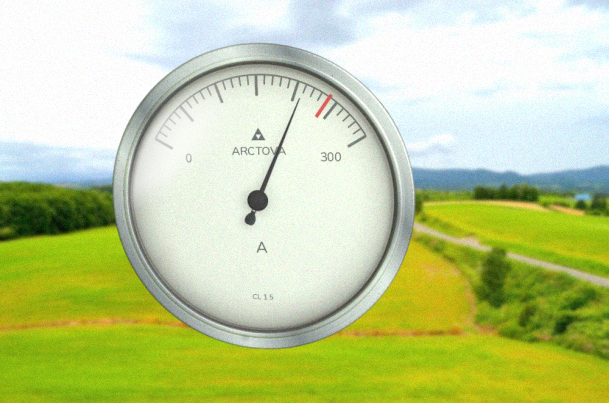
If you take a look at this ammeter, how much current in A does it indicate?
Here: 210 A
